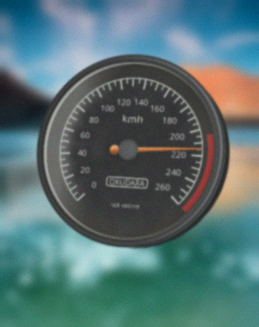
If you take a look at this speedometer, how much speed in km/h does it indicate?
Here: 215 km/h
